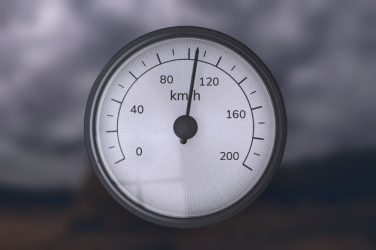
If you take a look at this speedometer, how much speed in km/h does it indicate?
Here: 105 km/h
